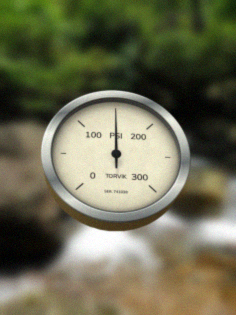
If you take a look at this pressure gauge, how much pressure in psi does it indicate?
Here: 150 psi
